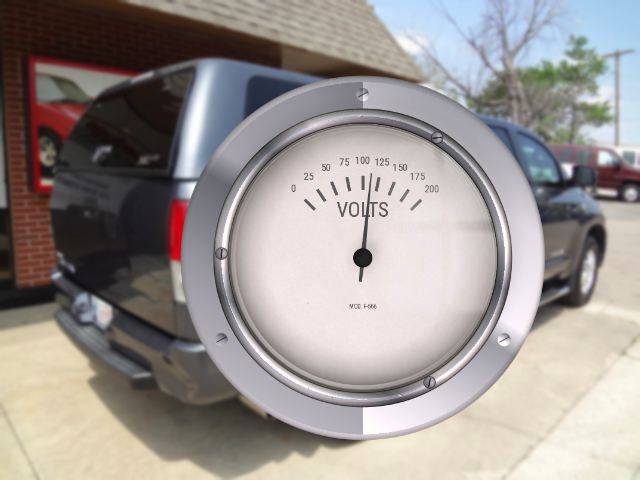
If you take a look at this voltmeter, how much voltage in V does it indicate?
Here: 112.5 V
